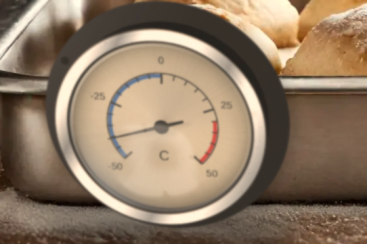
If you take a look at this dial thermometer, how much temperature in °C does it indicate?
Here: -40 °C
